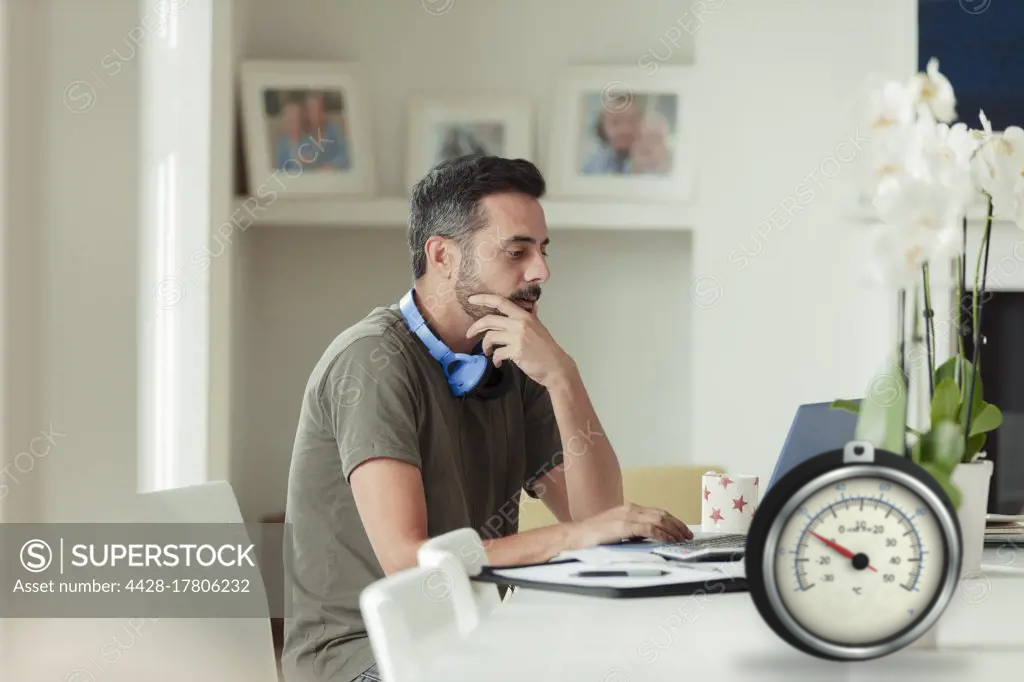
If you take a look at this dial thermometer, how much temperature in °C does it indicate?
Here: -10 °C
